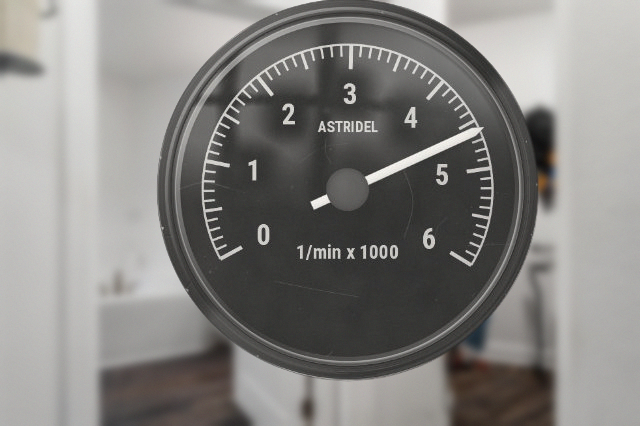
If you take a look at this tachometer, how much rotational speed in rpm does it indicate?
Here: 4600 rpm
